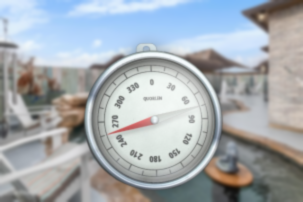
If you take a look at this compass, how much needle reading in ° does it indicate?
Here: 255 °
